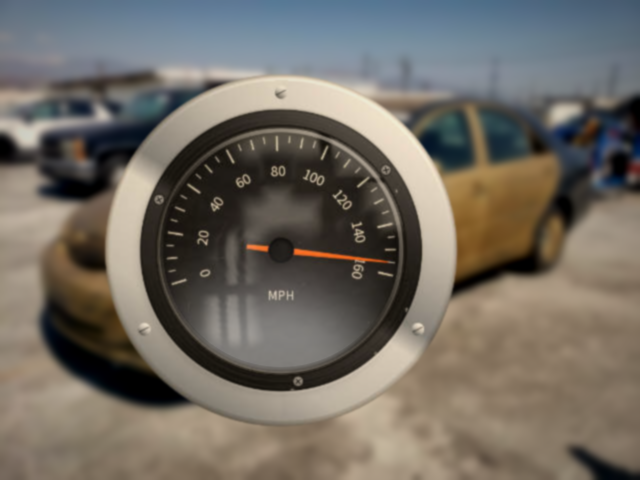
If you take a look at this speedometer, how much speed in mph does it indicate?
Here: 155 mph
